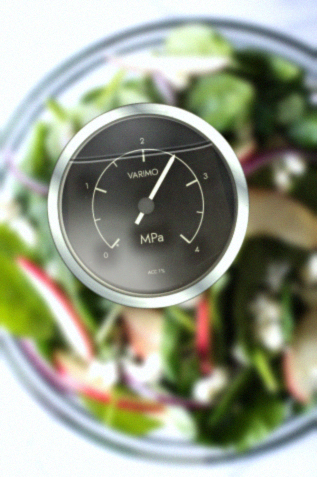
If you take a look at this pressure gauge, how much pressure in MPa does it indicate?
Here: 2.5 MPa
